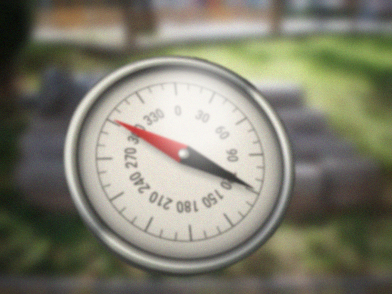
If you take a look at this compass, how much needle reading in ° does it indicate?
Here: 300 °
